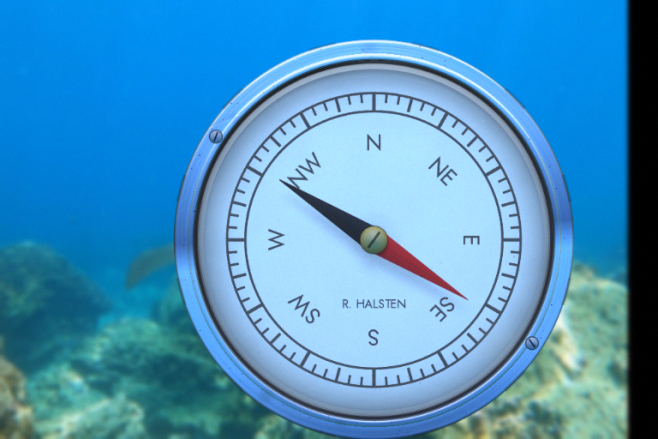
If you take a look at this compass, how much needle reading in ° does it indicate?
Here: 122.5 °
